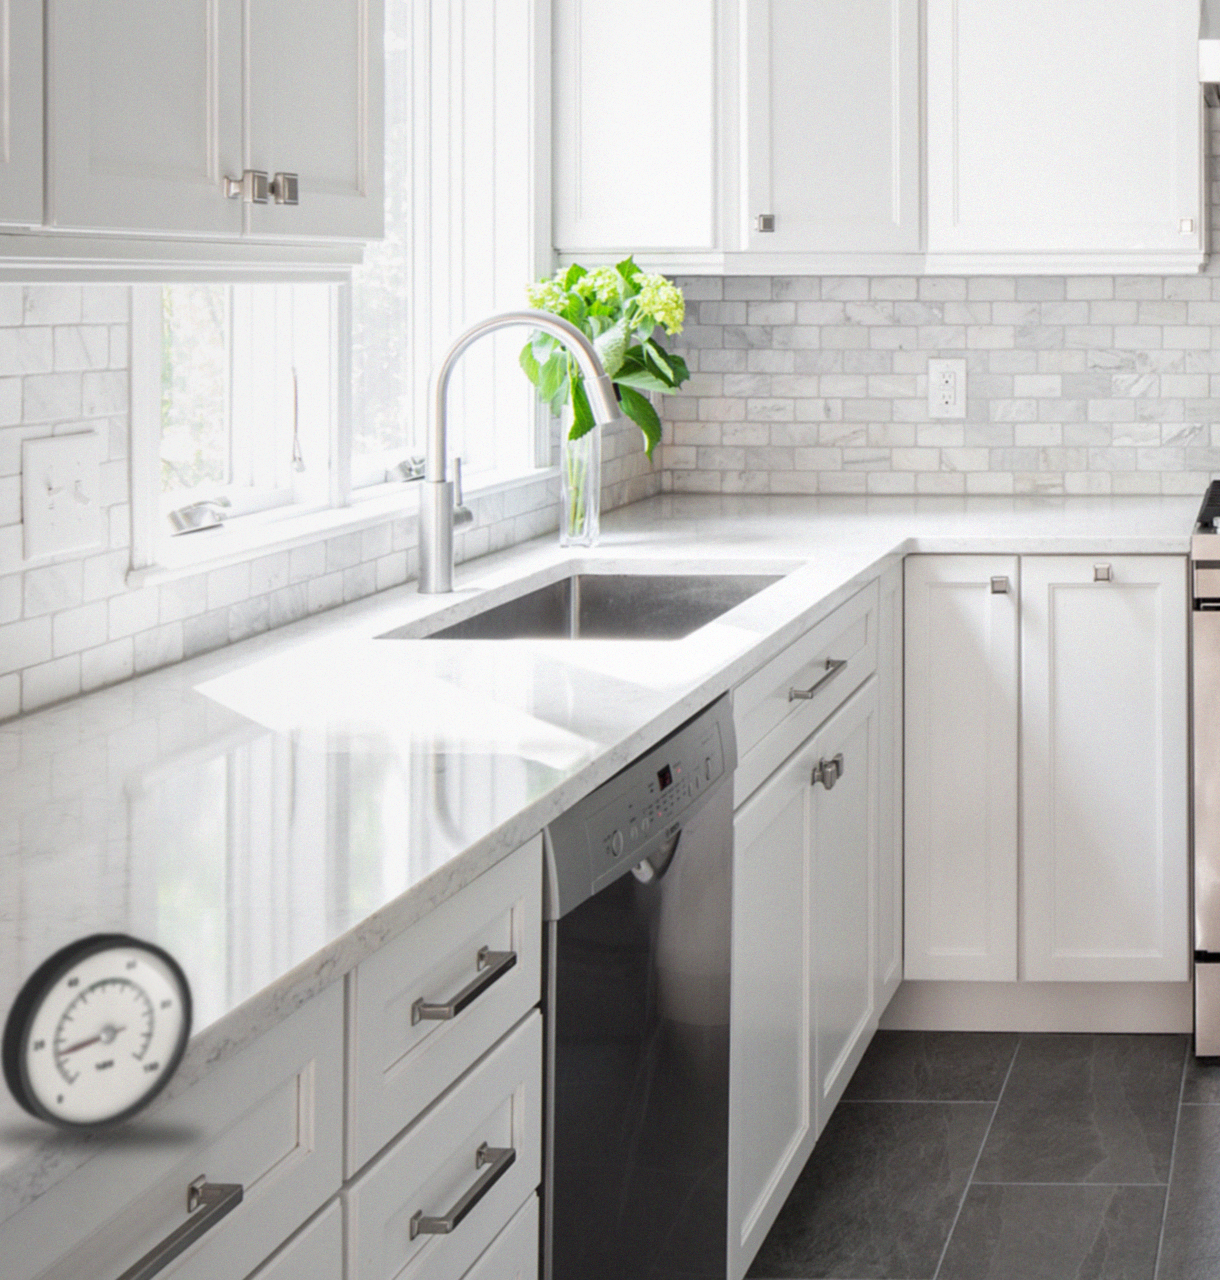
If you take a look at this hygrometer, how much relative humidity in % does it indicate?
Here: 15 %
